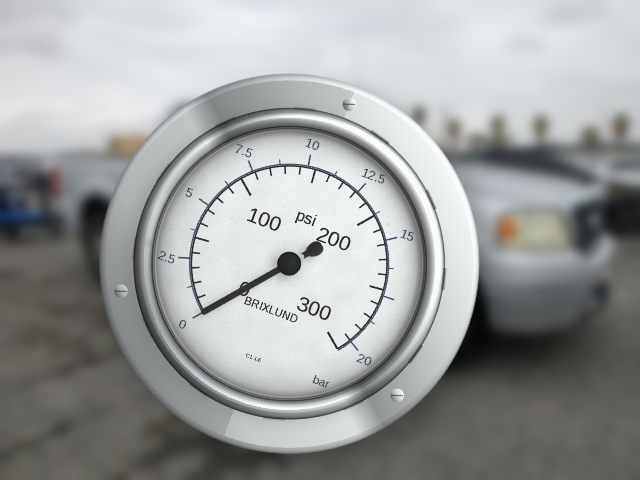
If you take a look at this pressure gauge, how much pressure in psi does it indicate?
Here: 0 psi
